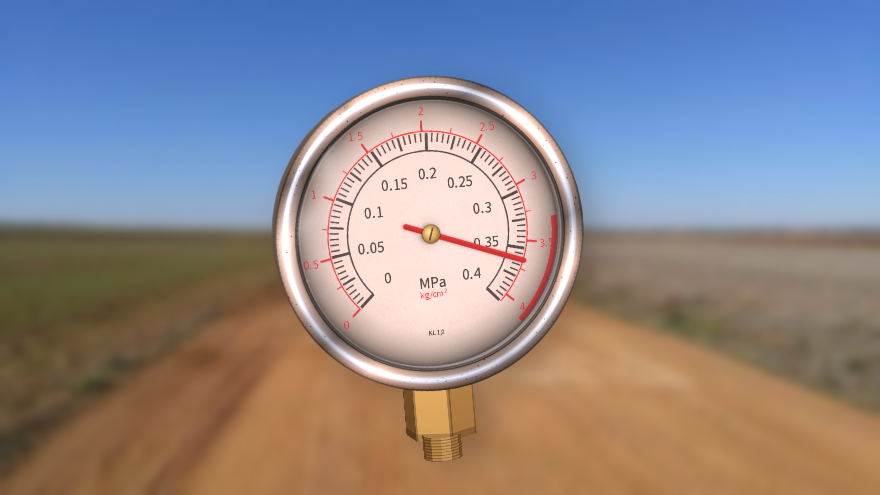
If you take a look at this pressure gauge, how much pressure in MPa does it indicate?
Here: 0.36 MPa
